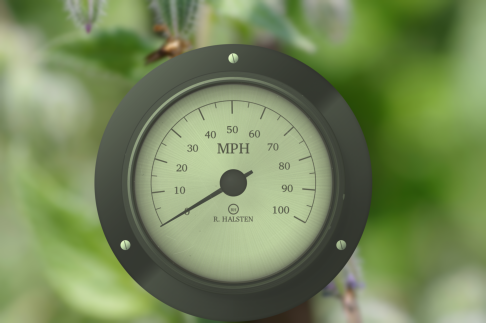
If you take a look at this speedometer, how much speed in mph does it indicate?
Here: 0 mph
